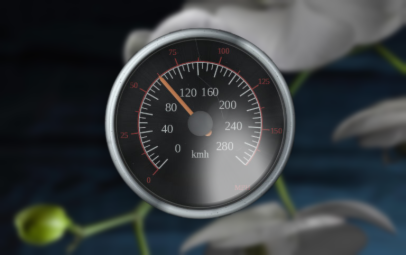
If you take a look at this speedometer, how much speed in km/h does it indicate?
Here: 100 km/h
